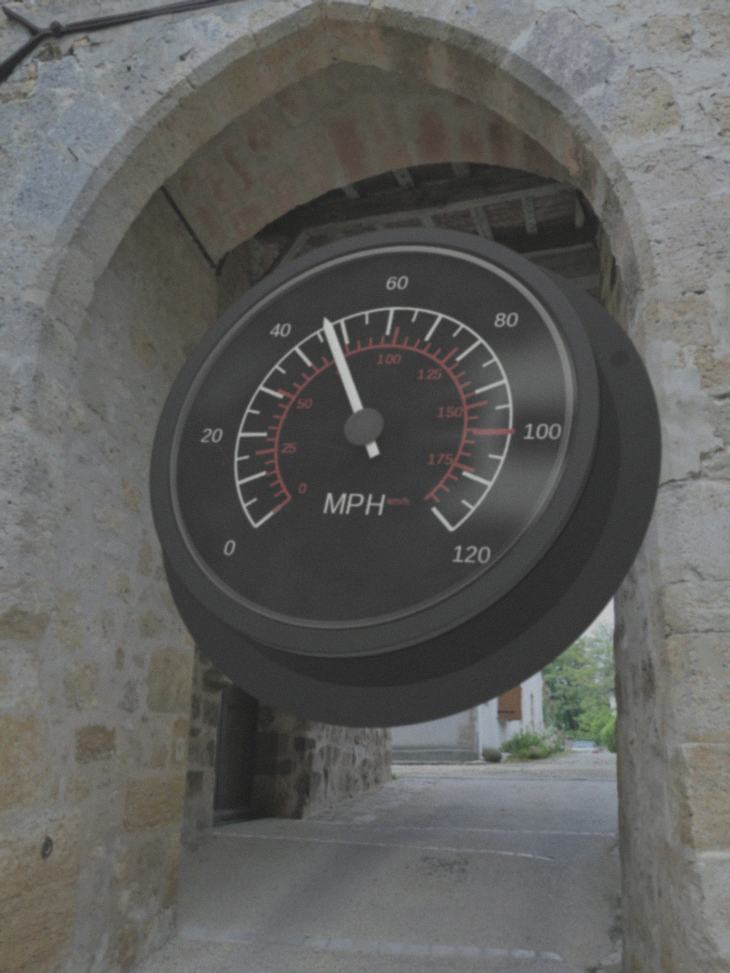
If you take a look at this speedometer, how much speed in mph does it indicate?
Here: 47.5 mph
